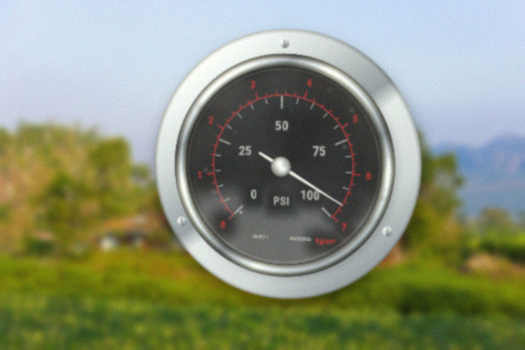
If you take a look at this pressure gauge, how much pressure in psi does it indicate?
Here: 95 psi
